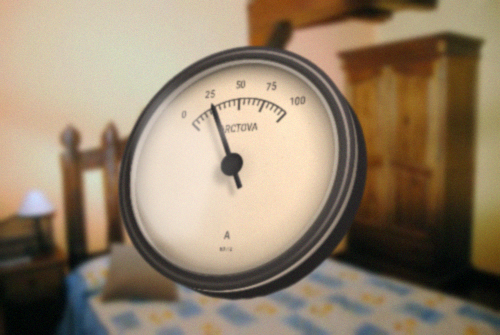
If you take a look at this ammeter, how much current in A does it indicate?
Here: 25 A
